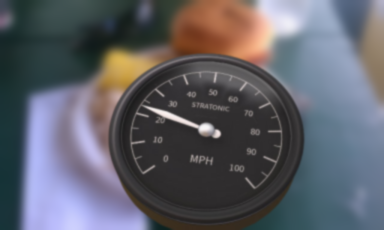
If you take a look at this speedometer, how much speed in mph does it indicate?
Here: 22.5 mph
